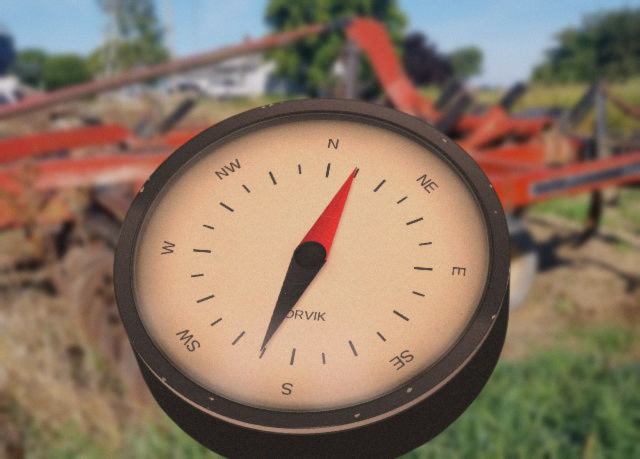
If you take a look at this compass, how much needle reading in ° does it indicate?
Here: 15 °
